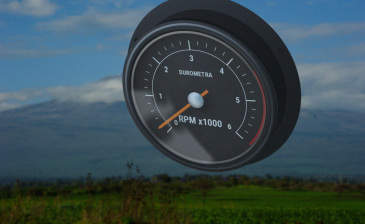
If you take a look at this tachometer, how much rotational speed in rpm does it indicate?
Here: 200 rpm
